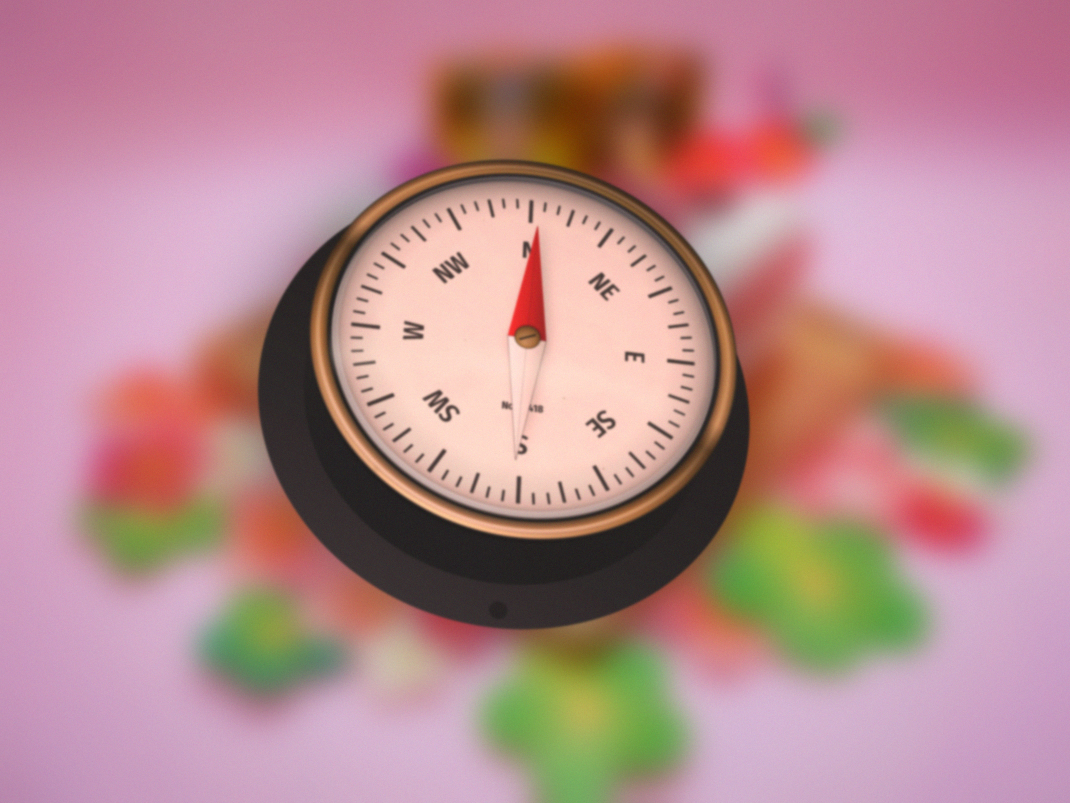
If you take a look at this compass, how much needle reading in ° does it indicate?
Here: 2.5 °
